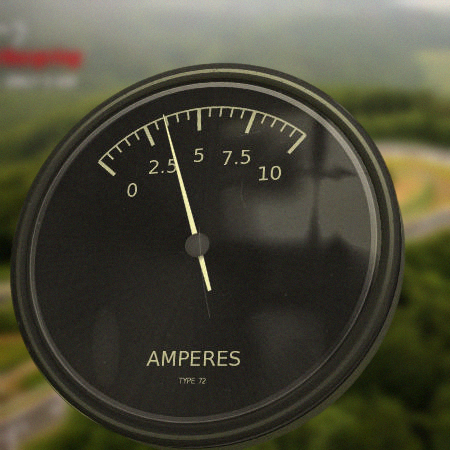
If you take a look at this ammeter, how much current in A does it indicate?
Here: 3.5 A
